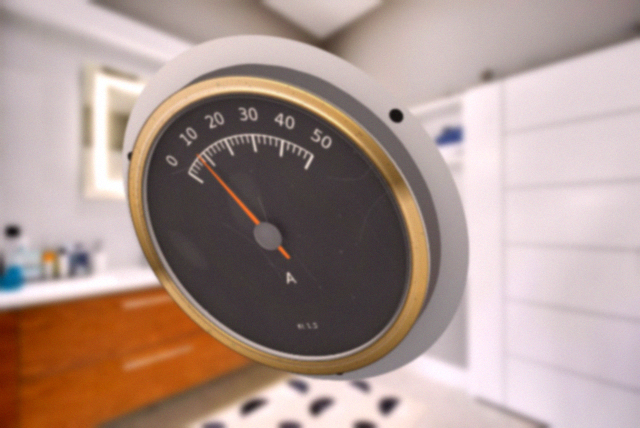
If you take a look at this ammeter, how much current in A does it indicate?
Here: 10 A
